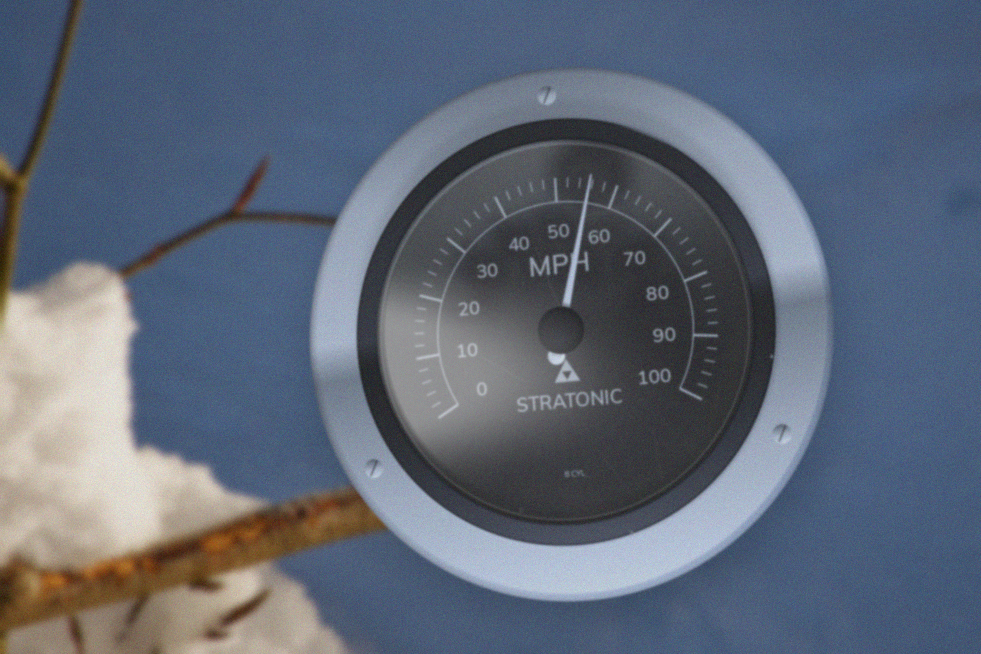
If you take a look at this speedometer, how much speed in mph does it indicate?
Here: 56 mph
